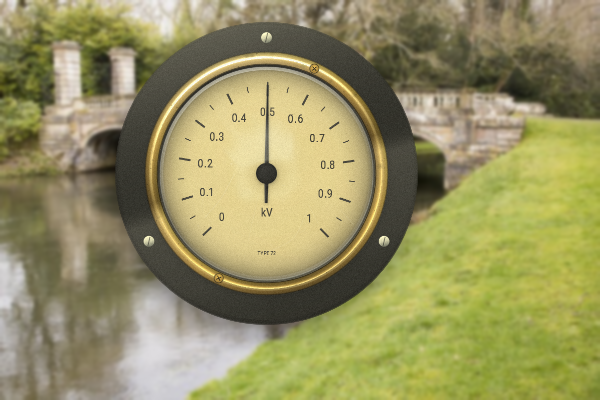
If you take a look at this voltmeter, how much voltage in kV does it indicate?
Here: 0.5 kV
